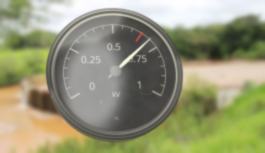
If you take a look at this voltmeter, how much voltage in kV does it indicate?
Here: 0.7 kV
